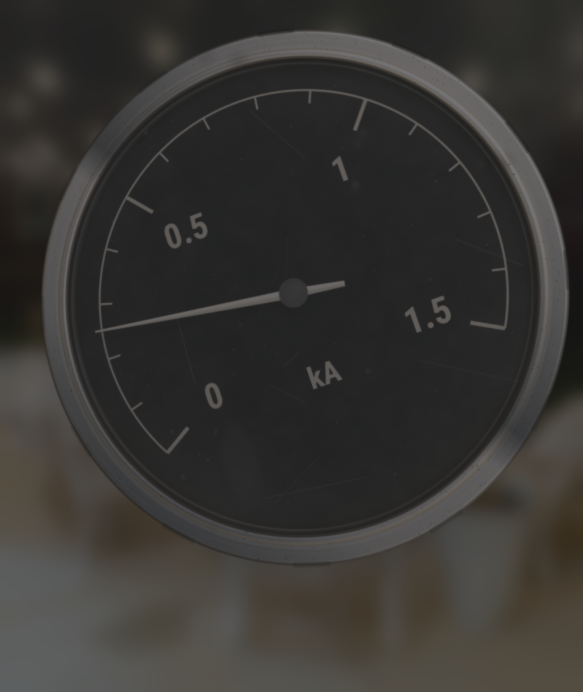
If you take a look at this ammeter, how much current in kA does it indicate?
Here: 0.25 kA
